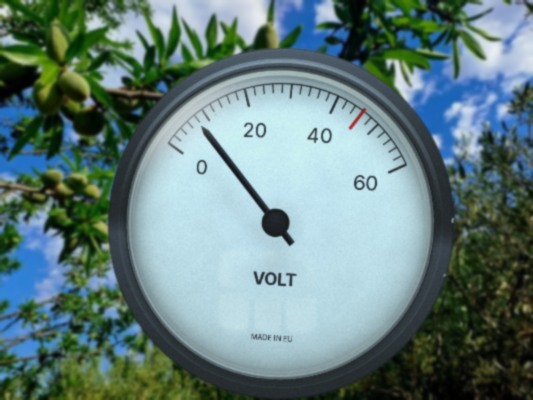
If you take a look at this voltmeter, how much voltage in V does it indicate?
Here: 8 V
